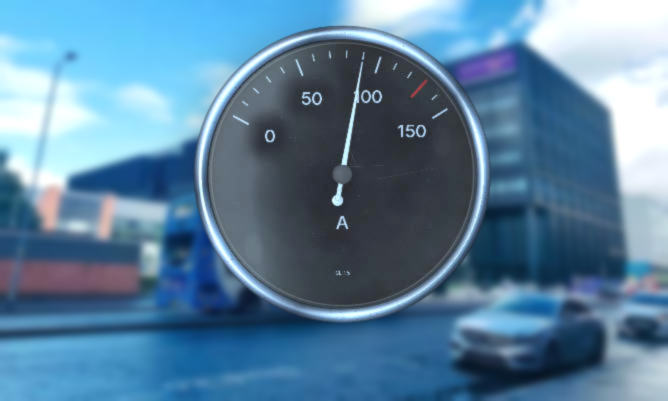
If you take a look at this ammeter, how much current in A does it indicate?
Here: 90 A
